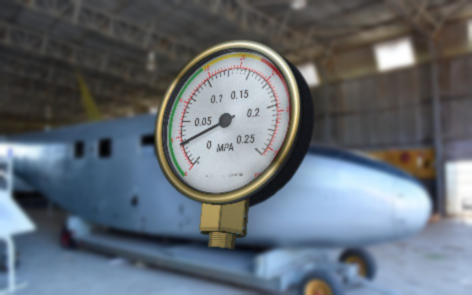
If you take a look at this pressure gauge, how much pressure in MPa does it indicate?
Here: 0.025 MPa
